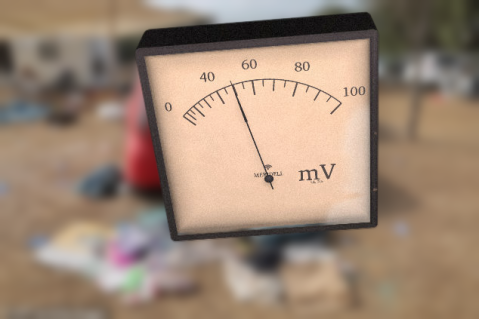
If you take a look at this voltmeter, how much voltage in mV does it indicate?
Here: 50 mV
